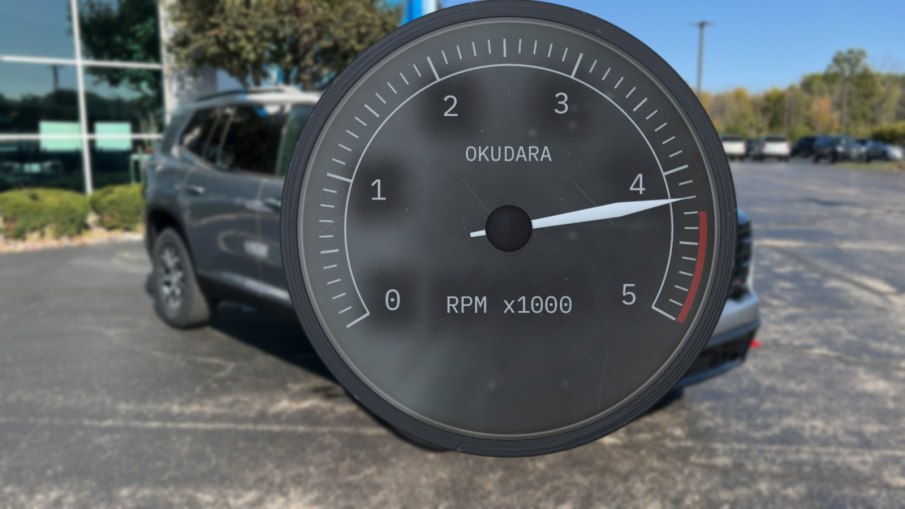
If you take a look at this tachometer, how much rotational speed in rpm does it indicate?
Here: 4200 rpm
